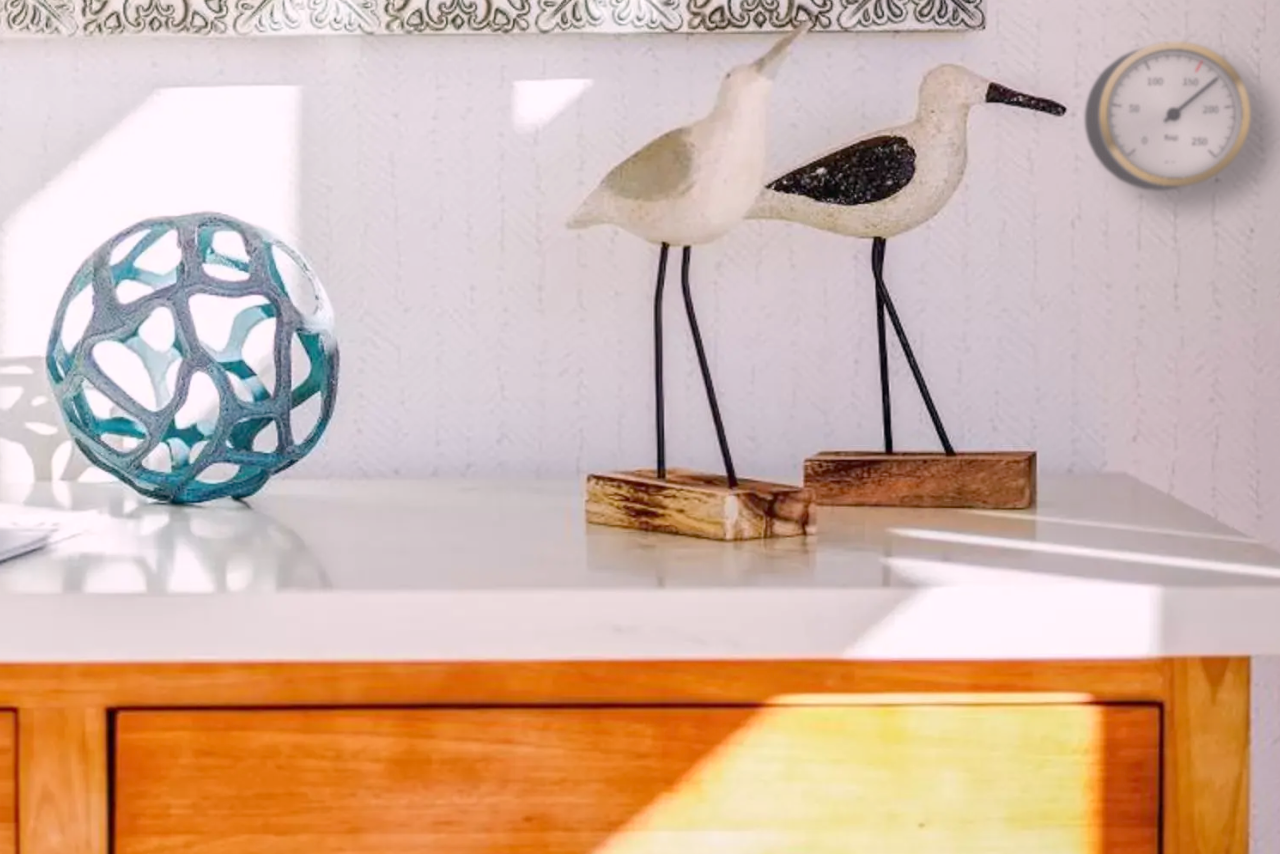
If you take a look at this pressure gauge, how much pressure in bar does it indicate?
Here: 170 bar
